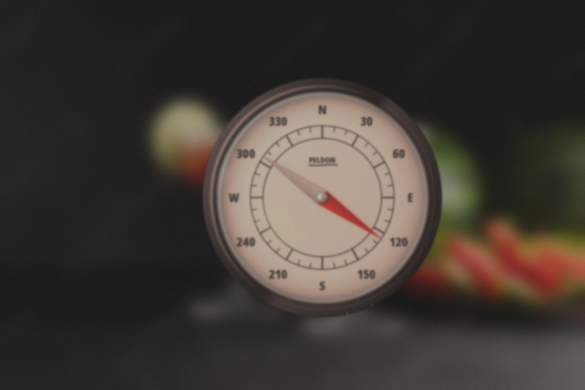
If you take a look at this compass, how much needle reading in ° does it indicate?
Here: 125 °
